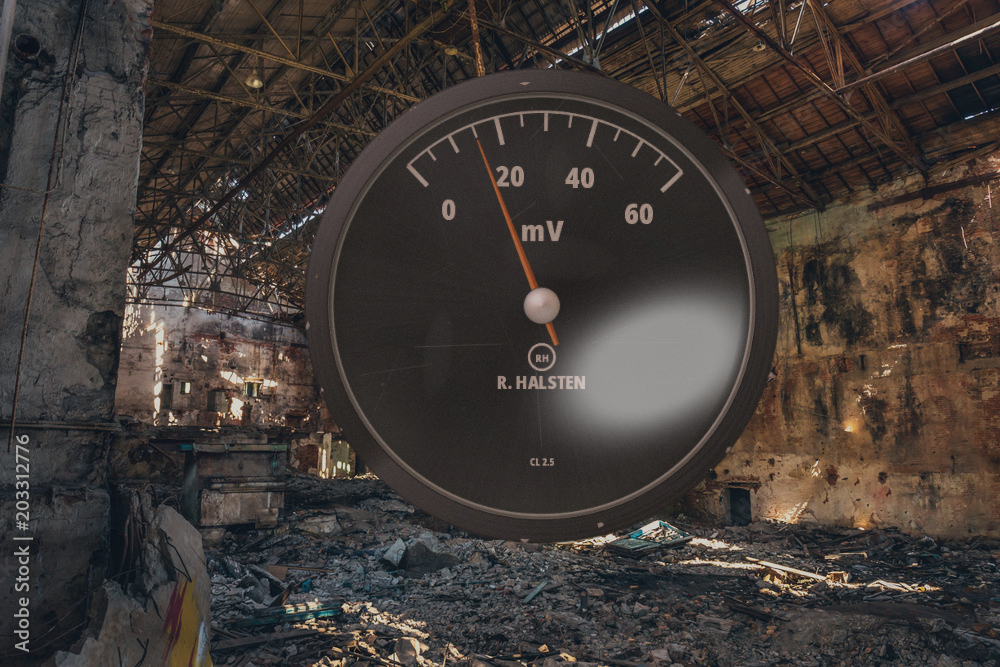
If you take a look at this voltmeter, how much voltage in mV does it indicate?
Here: 15 mV
